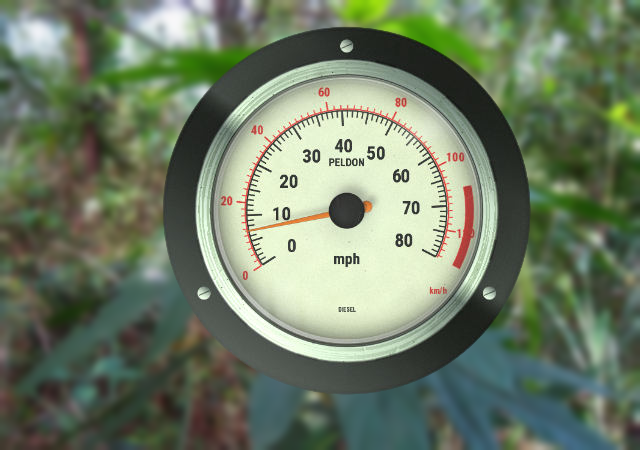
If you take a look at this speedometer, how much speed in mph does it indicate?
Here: 7 mph
